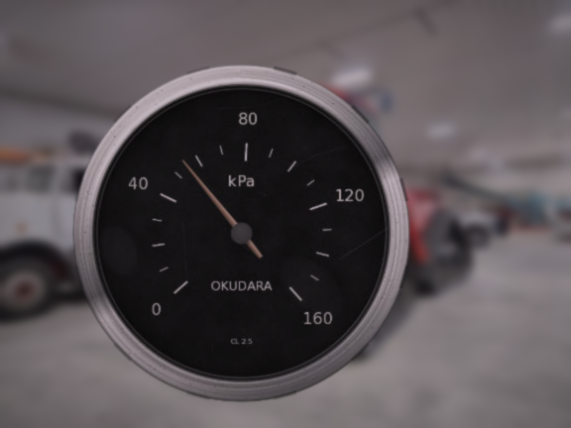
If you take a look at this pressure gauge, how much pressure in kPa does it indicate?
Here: 55 kPa
